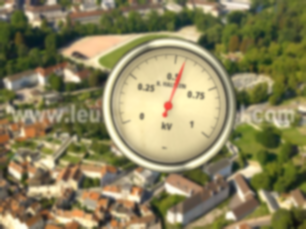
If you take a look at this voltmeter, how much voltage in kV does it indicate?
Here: 0.55 kV
